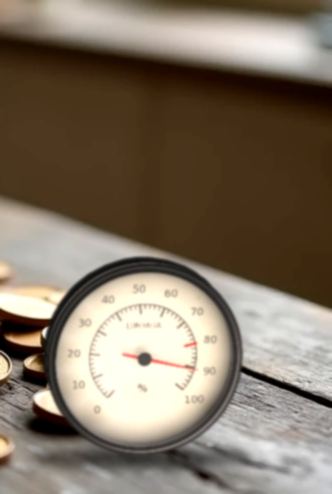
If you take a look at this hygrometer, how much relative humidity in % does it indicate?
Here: 90 %
